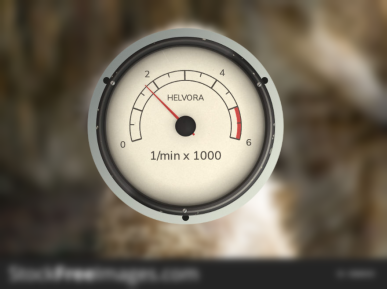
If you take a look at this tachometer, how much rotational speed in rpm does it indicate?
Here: 1750 rpm
